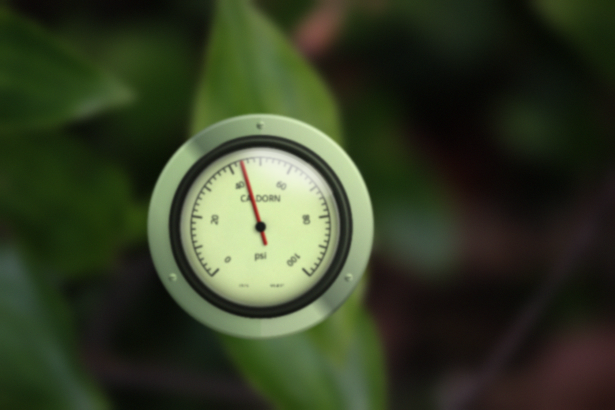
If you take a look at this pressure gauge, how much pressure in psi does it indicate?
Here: 44 psi
